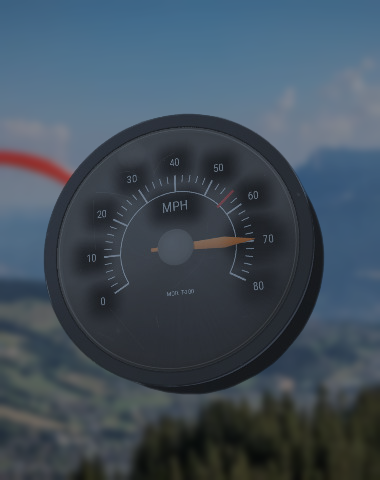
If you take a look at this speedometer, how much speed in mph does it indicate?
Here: 70 mph
